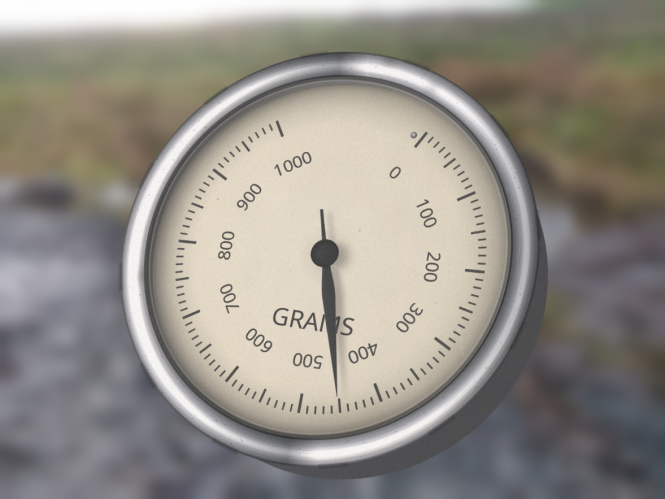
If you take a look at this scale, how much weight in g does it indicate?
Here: 450 g
